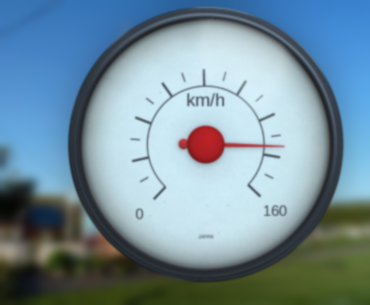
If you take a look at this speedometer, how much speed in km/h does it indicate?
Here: 135 km/h
